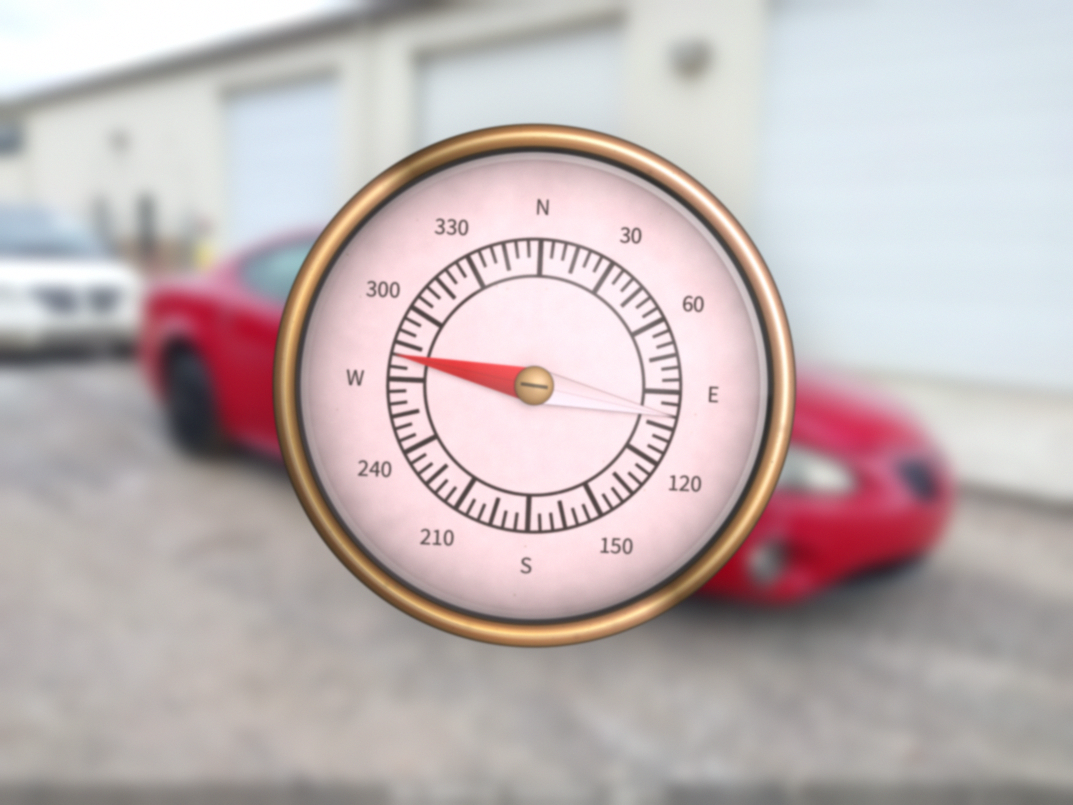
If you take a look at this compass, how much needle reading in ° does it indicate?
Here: 280 °
